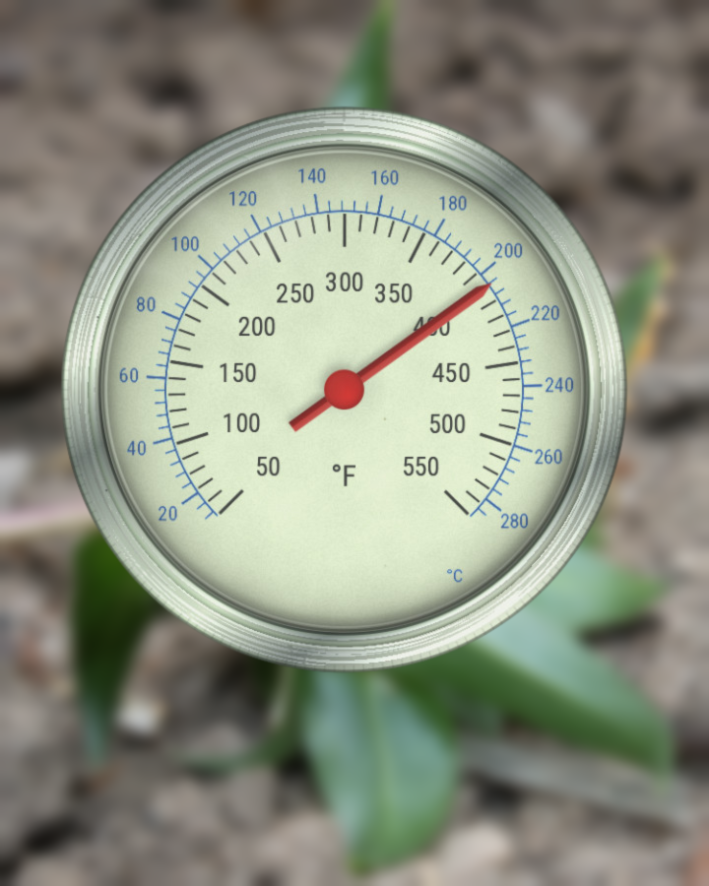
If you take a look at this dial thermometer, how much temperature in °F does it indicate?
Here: 400 °F
